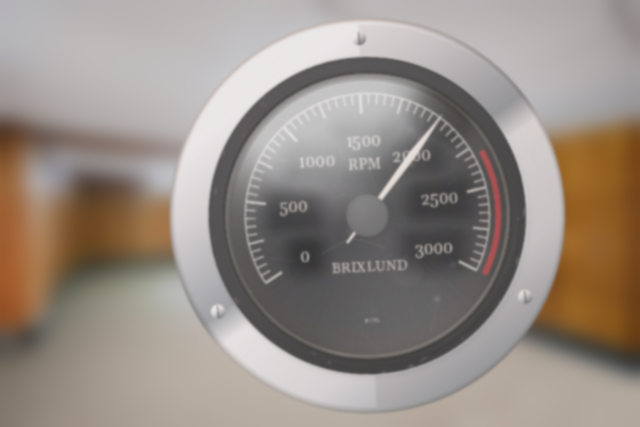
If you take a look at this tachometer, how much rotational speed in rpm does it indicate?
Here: 2000 rpm
